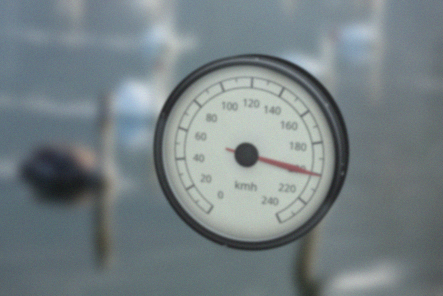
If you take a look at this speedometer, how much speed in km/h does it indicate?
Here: 200 km/h
